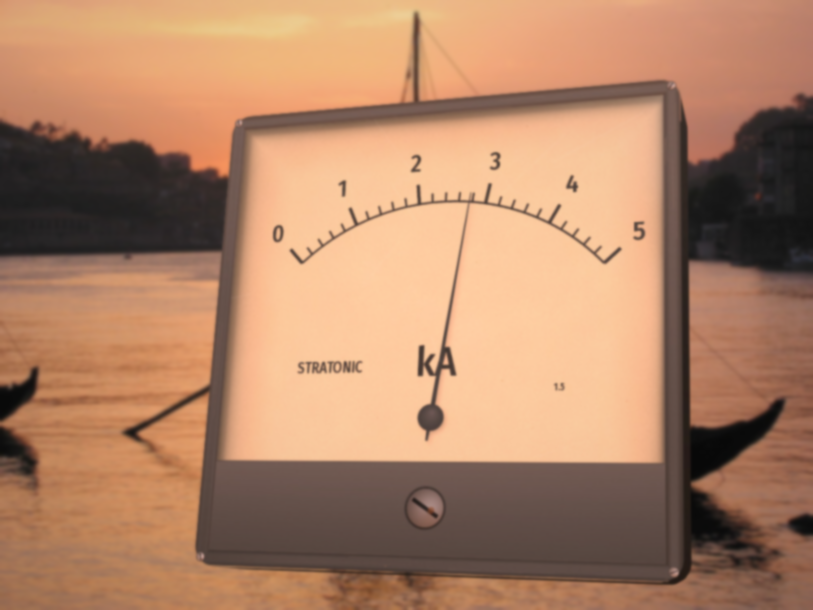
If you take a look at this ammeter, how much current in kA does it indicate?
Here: 2.8 kA
